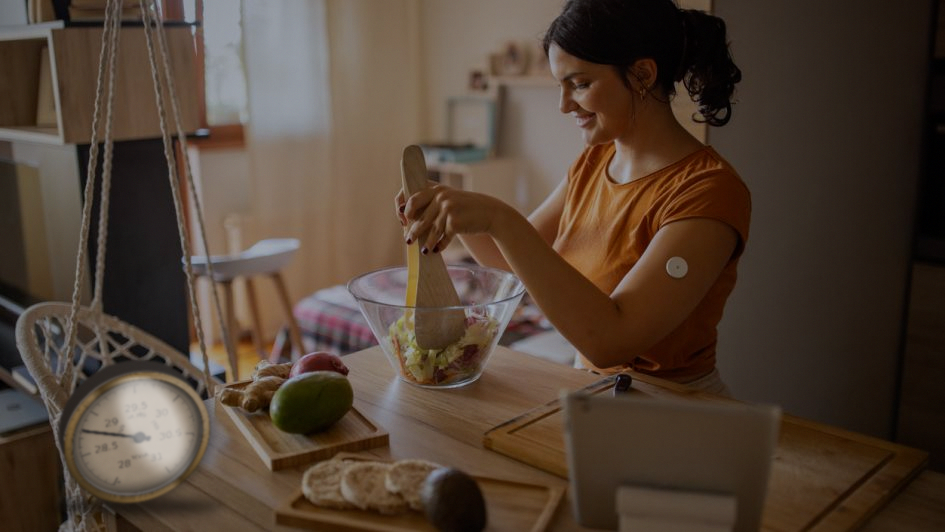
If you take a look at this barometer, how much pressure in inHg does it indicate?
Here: 28.8 inHg
